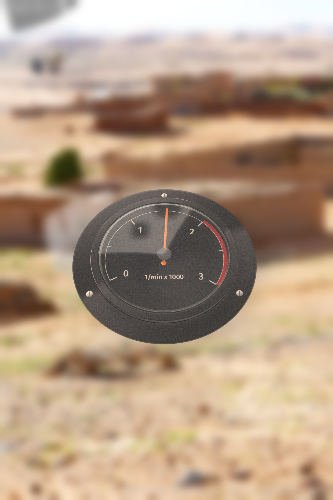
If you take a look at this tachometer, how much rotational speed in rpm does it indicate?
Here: 1500 rpm
